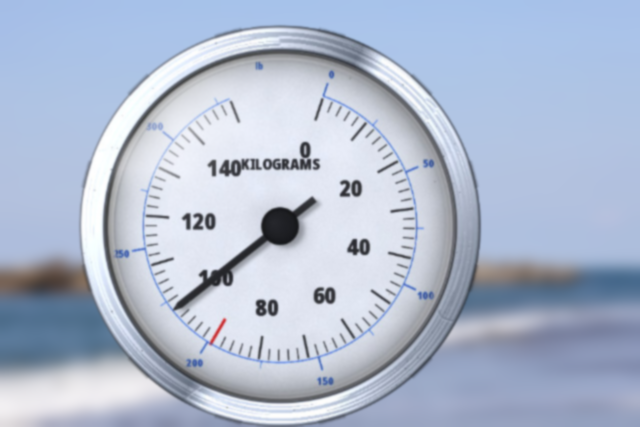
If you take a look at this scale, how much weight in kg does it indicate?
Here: 100 kg
